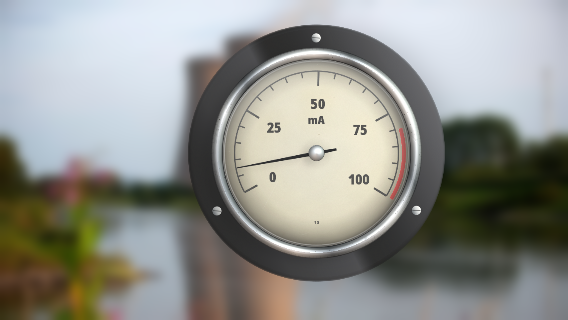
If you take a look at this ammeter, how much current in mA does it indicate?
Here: 7.5 mA
